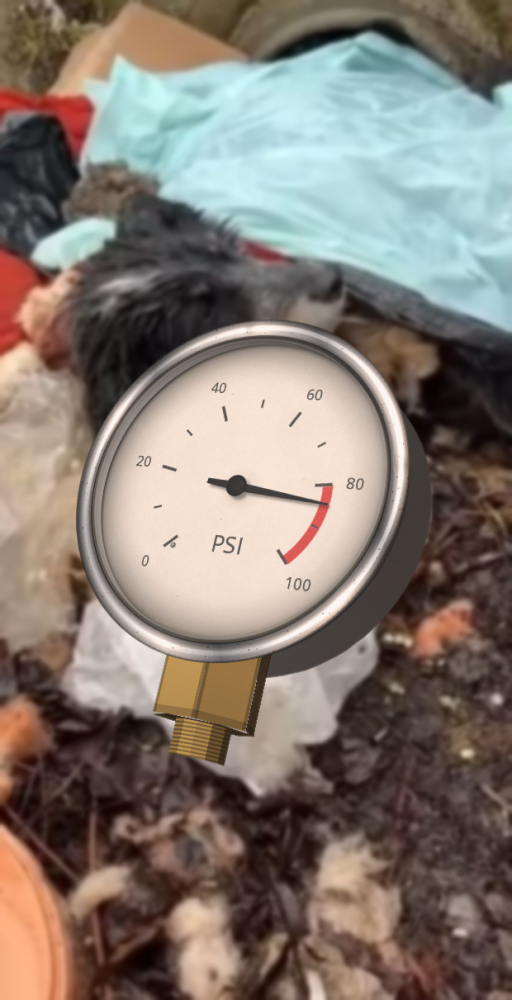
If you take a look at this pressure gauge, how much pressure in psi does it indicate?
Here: 85 psi
